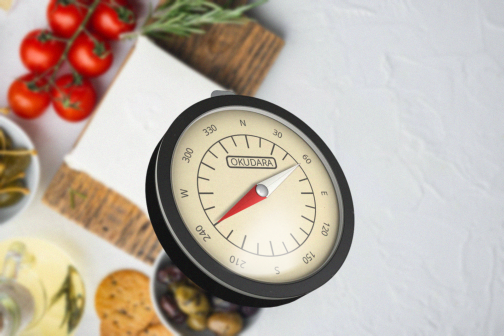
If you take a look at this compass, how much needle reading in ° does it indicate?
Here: 240 °
